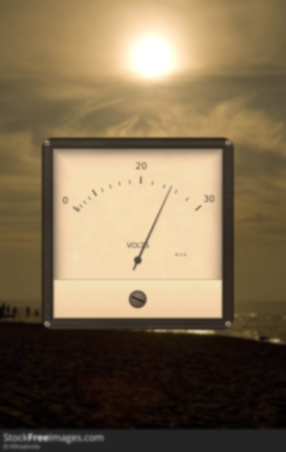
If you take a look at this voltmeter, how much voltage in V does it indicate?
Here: 25 V
